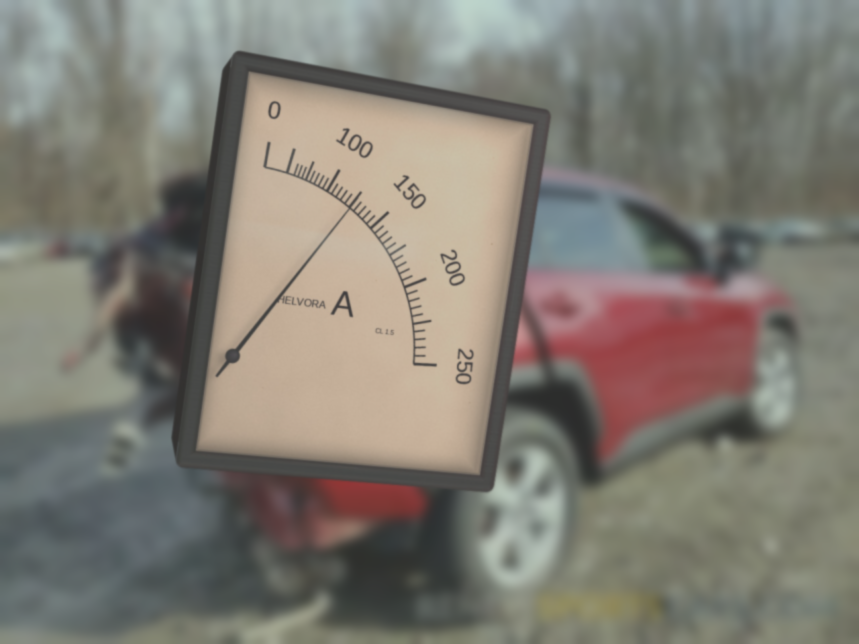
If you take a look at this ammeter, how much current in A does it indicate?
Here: 125 A
